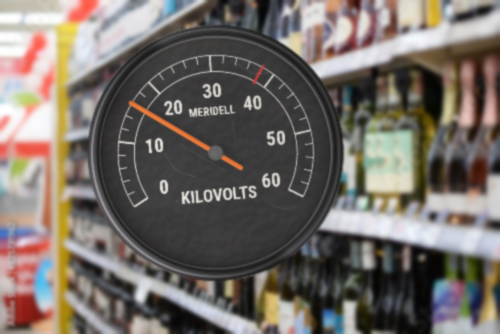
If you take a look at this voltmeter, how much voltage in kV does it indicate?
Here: 16 kV
